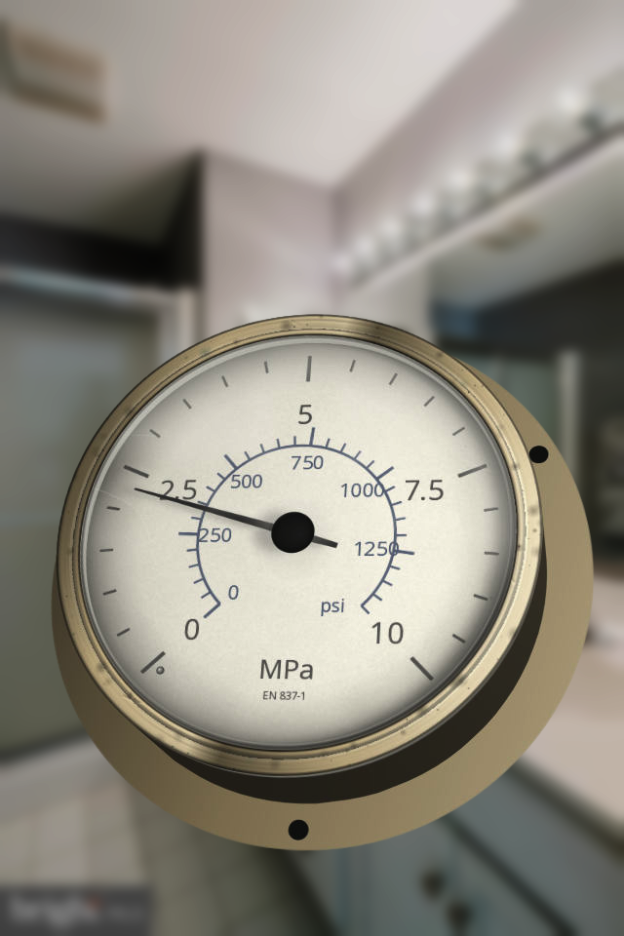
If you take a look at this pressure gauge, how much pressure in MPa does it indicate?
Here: 2.25 MPa
